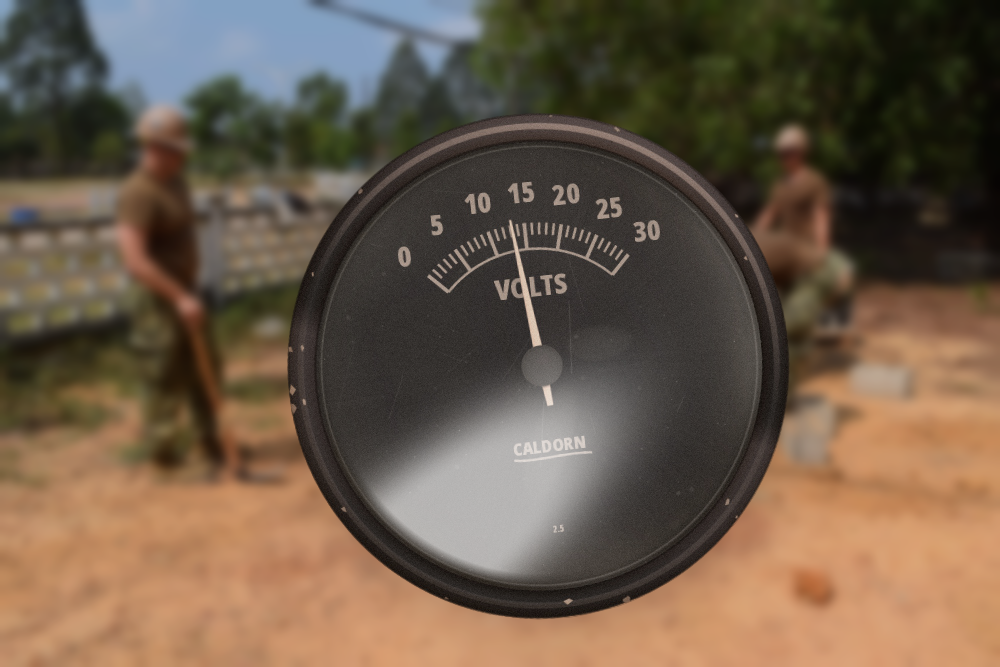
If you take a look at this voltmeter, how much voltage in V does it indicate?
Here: 13 V
